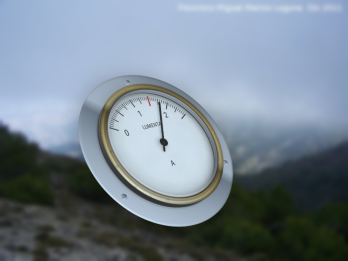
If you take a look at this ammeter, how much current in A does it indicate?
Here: 1.75 A
